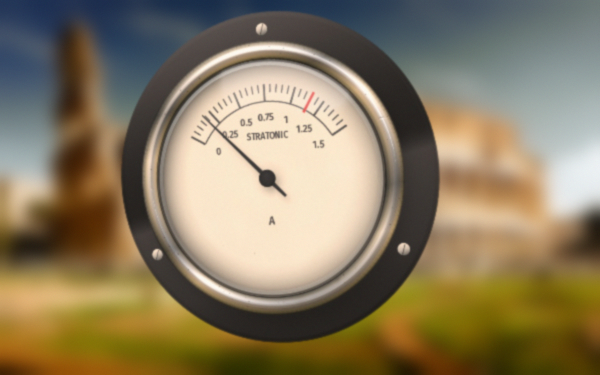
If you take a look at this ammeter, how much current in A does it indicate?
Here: 0.2 A
